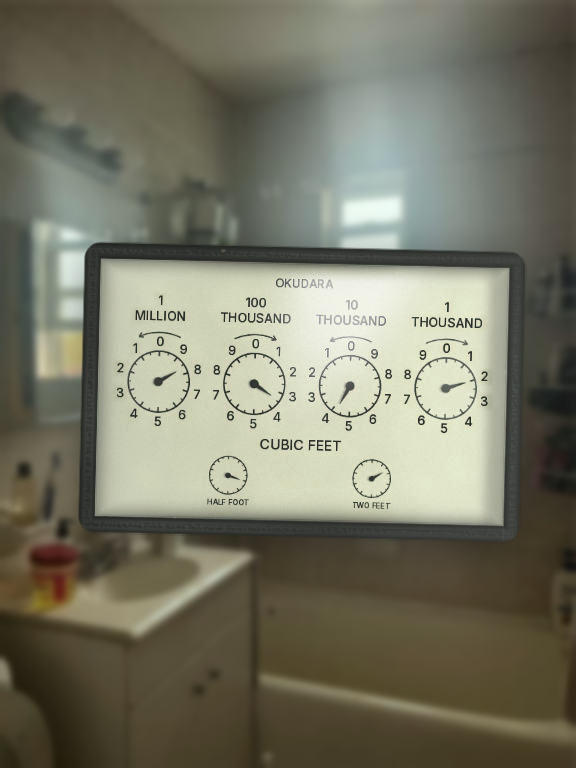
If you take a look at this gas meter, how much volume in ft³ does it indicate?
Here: 834200 ft³
